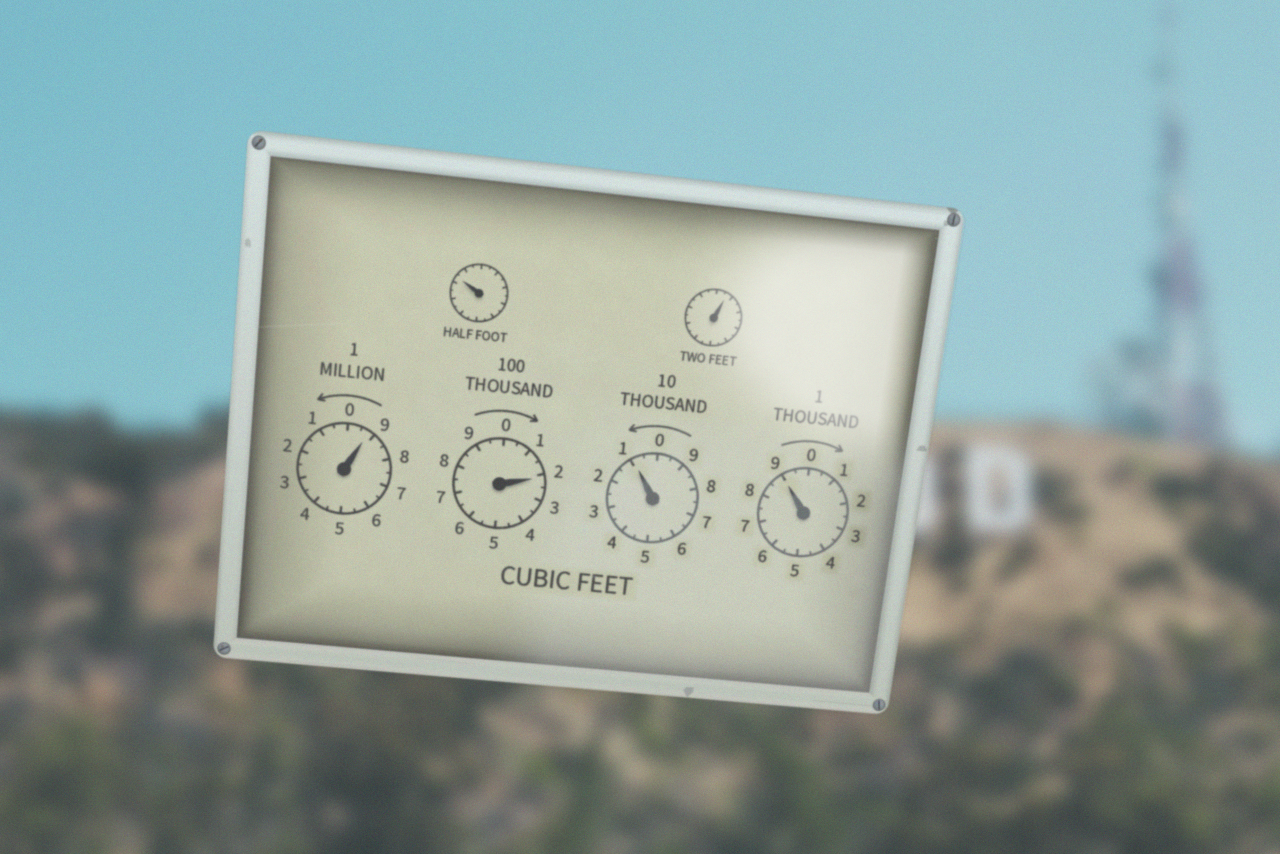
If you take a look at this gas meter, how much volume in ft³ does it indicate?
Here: 920900 ft³
